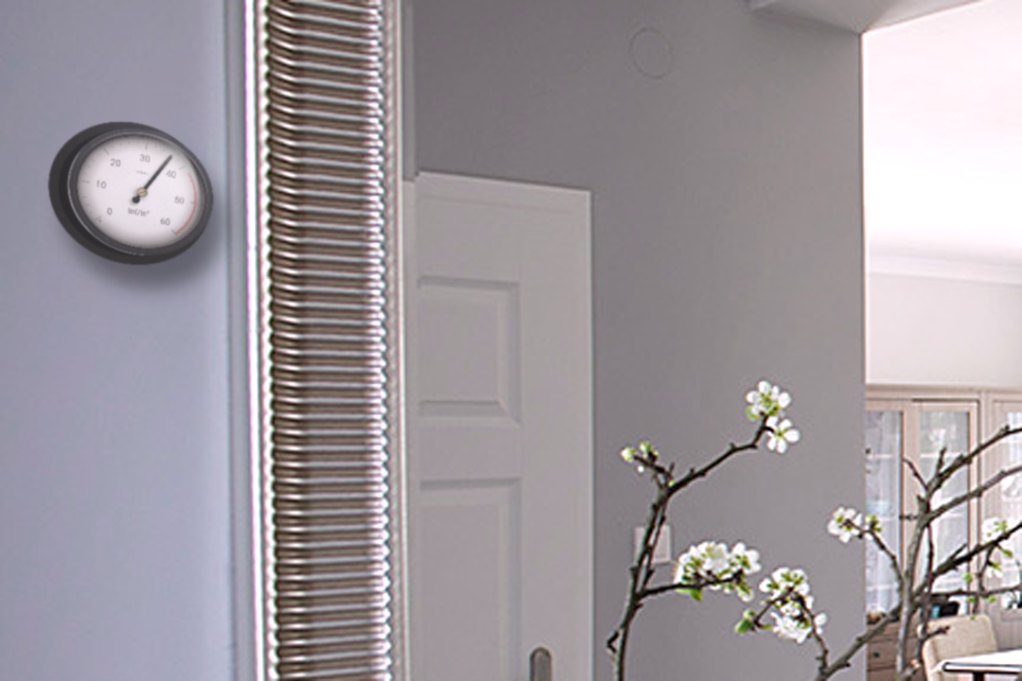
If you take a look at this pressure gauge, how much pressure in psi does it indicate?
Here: 36 psi
